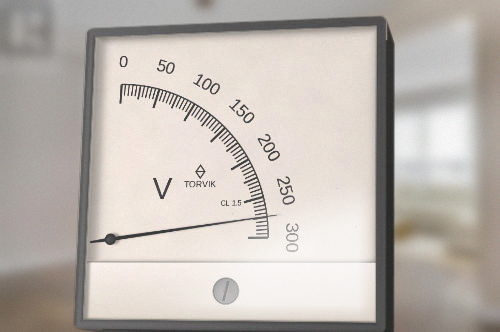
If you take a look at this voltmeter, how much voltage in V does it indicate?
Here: 275 V
